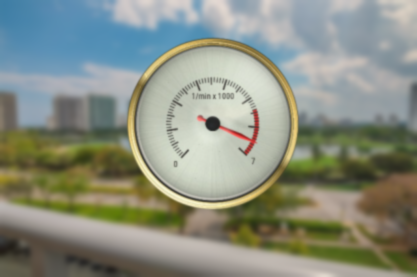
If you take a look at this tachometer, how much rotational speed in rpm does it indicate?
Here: 6500 rpm
